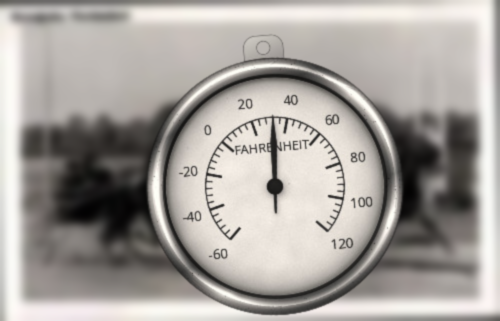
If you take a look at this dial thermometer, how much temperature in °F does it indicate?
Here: 32 °F
